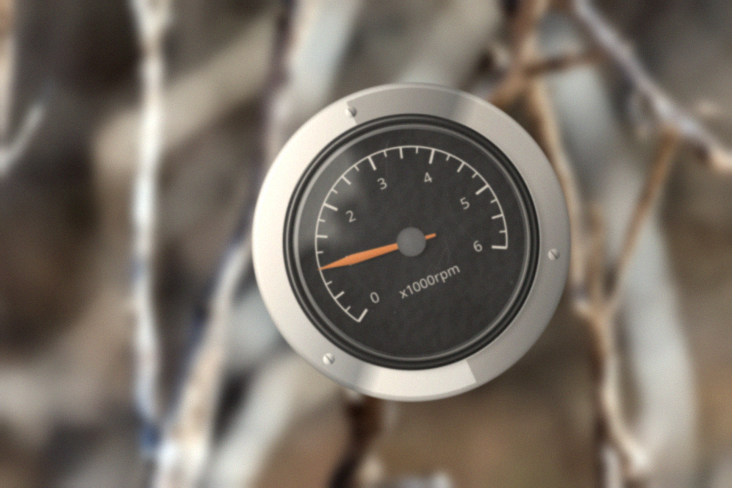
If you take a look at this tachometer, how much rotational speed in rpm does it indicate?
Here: 1000 rpm
